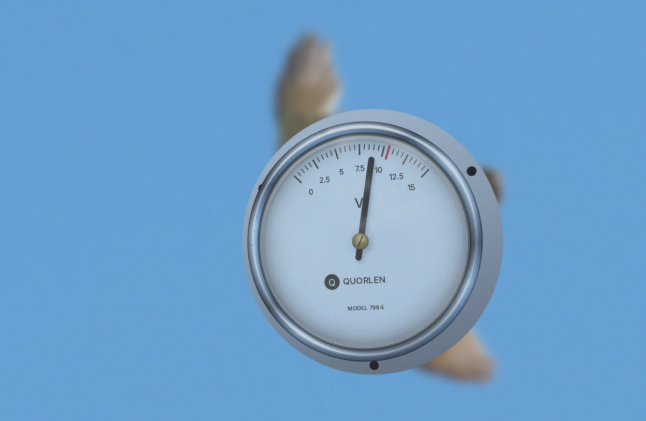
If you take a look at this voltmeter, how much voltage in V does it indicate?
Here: 9 V
